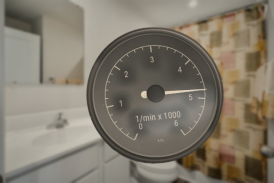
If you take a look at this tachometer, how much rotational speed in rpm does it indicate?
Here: 4800 rpm
